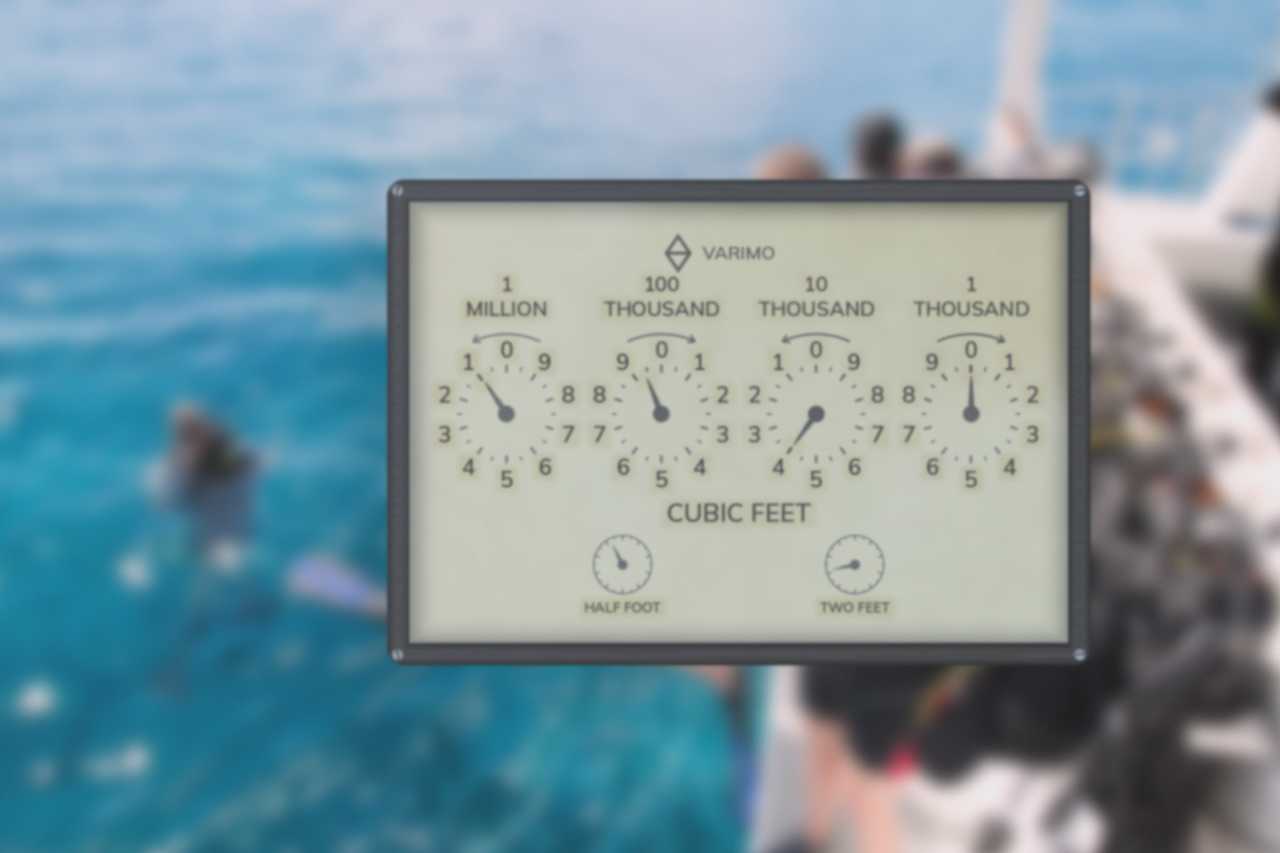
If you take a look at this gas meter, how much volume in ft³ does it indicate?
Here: 94000 ft³
